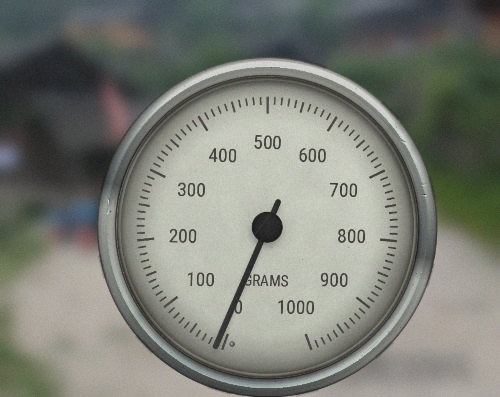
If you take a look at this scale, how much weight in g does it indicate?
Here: 10 g
